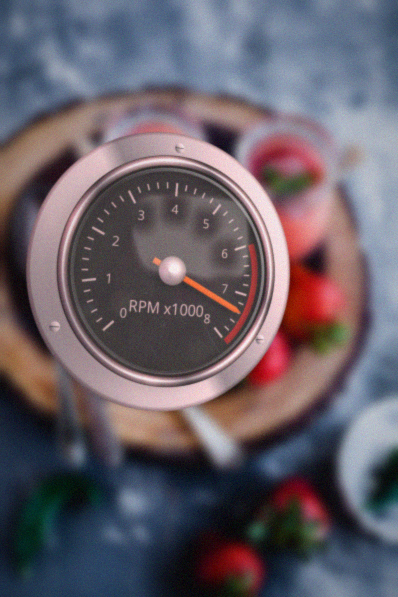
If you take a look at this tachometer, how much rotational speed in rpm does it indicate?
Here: 7400 rpm
